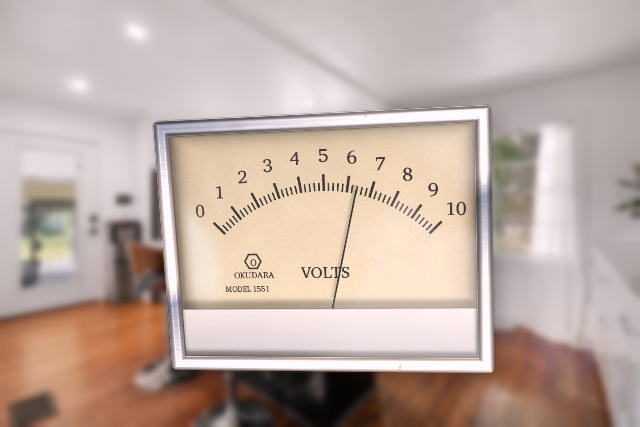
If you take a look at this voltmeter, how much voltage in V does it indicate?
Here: 6.4 V
